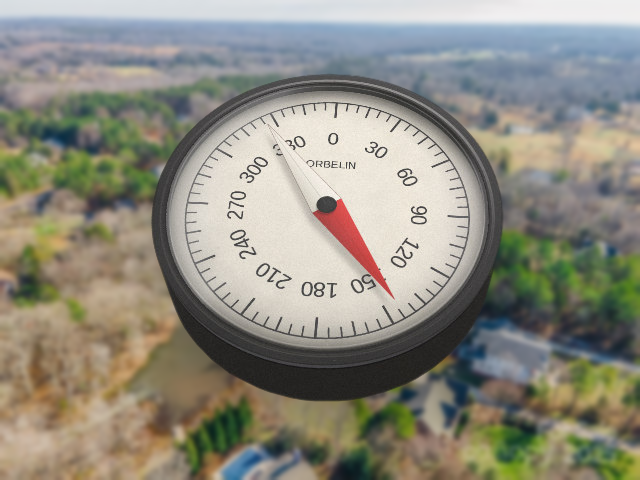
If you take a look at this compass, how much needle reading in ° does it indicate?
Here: 145 °
